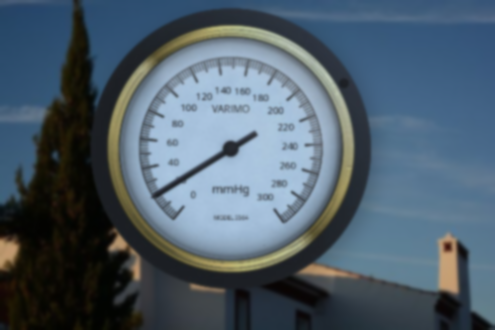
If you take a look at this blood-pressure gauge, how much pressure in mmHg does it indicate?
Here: 20 mmHg
